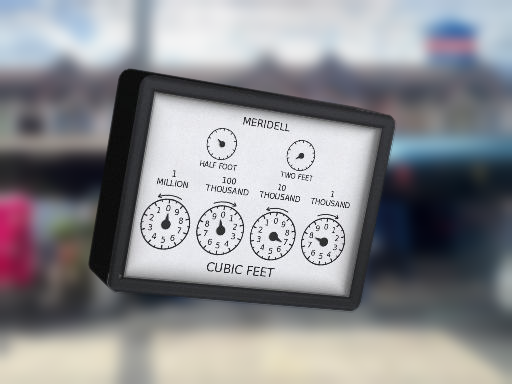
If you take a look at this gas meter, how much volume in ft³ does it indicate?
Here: 996800 ft³
